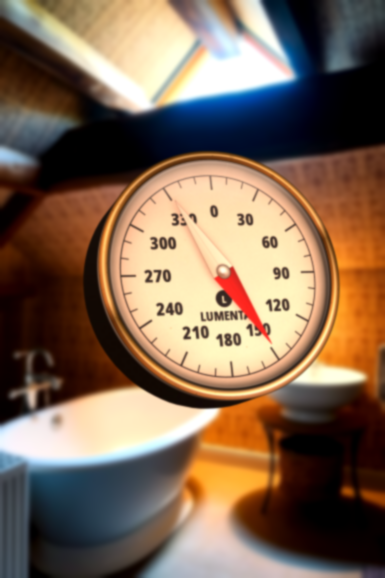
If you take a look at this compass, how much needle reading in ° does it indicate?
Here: 150 °
